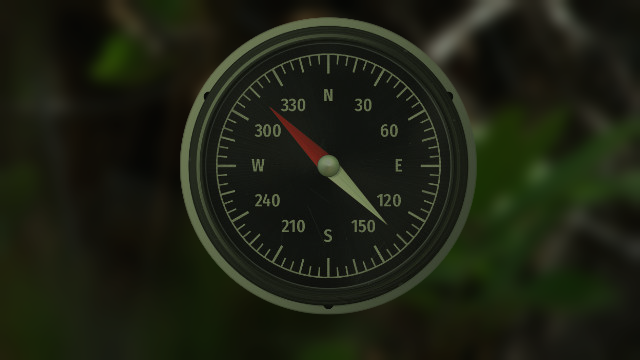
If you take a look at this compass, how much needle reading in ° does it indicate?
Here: 315 °
